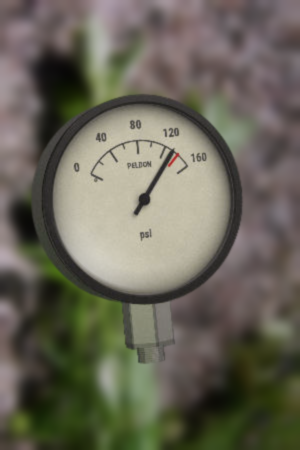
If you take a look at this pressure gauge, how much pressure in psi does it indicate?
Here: 130 psi
